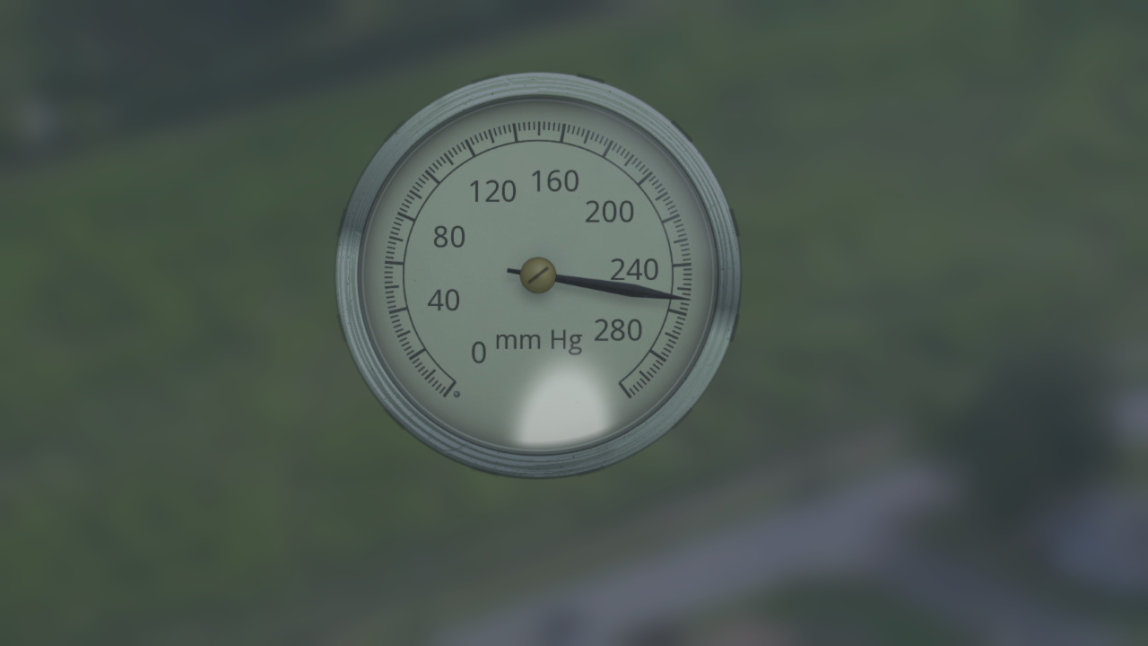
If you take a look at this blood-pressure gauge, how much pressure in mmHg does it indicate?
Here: 254 mmHg
